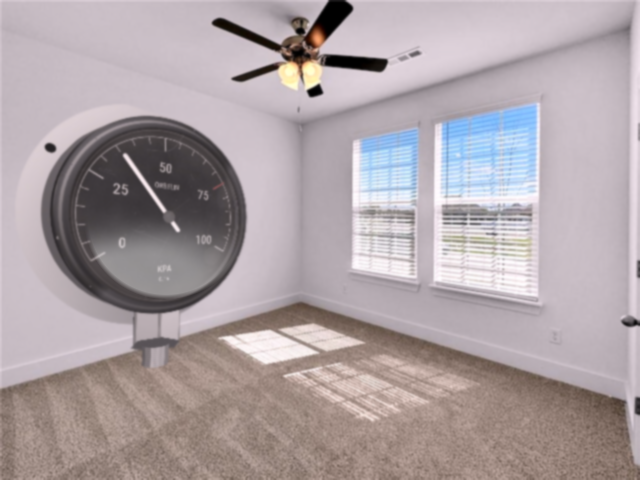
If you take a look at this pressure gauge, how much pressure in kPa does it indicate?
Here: 35 kPa
